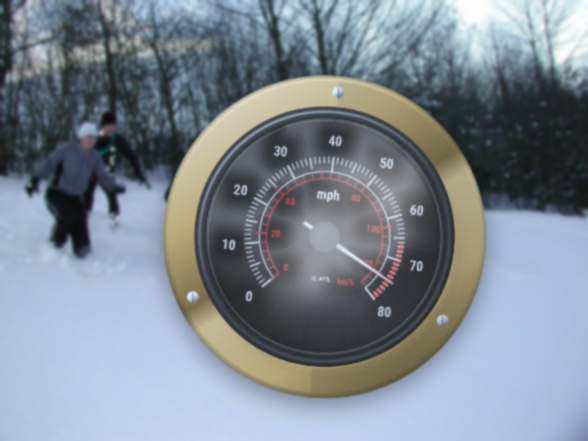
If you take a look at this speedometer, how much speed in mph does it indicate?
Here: 75 mph
